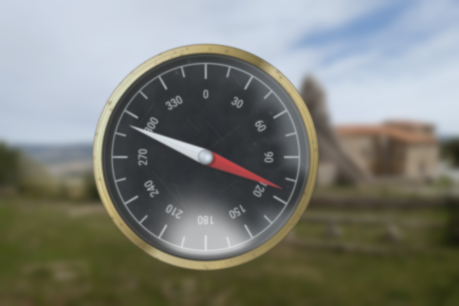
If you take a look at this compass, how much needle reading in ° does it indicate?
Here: 112.5 °
